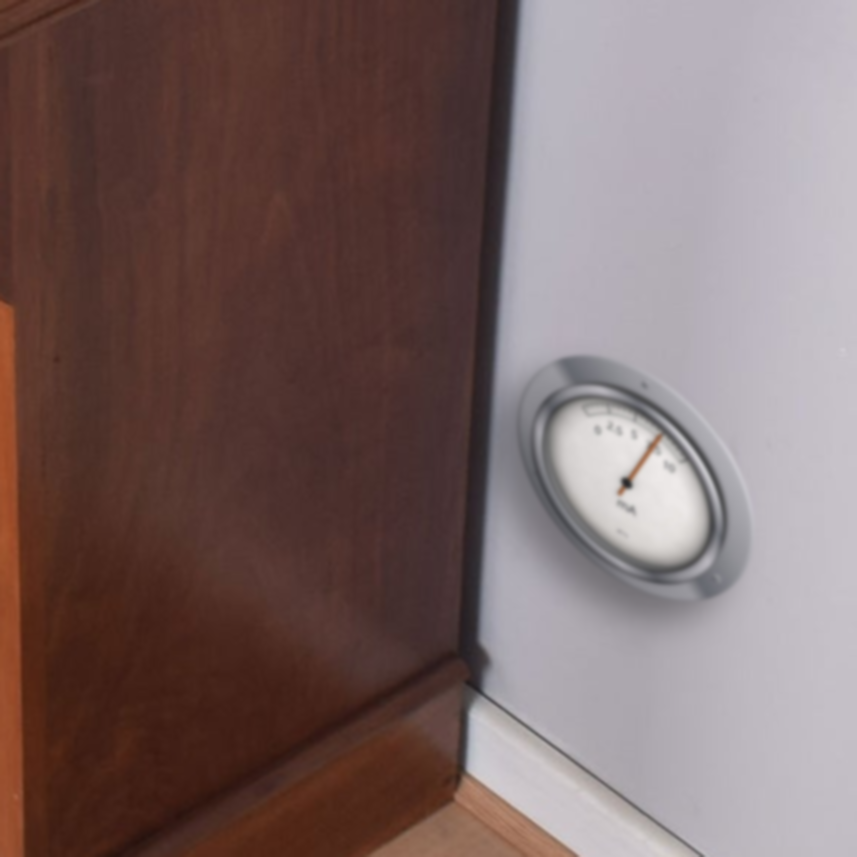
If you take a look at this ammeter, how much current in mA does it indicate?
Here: 7.5 mA
